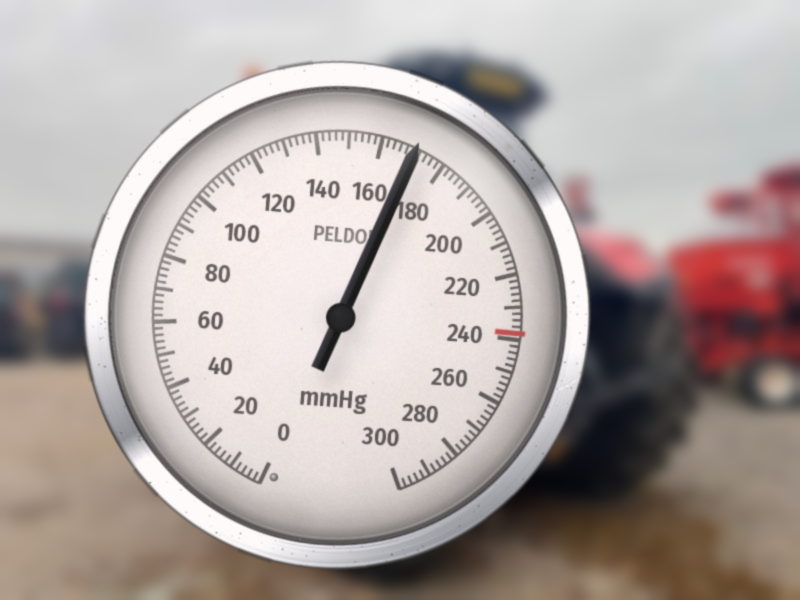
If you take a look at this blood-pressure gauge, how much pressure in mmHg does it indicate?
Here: 170 mmHg
